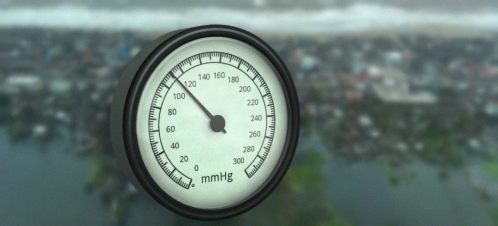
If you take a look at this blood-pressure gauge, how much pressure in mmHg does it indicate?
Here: 110 mmHg
